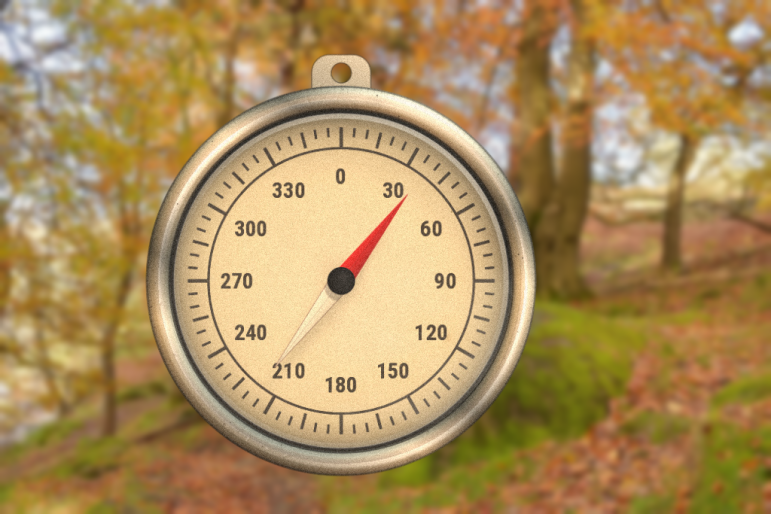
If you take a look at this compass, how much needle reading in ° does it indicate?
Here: 37.5 °
